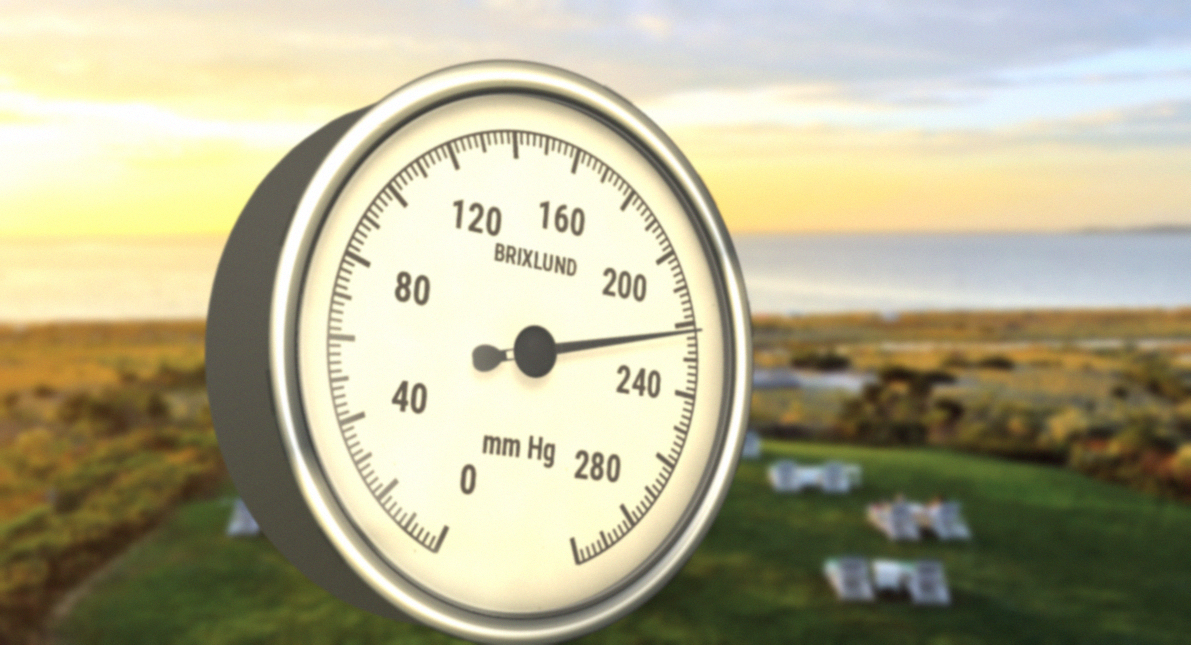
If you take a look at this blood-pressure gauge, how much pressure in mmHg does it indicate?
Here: 222 mmHg
